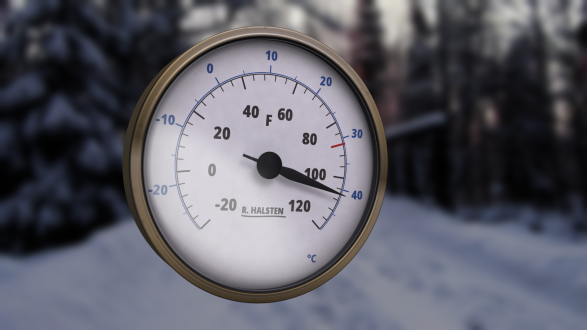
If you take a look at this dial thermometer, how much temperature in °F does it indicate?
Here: 106 °F
